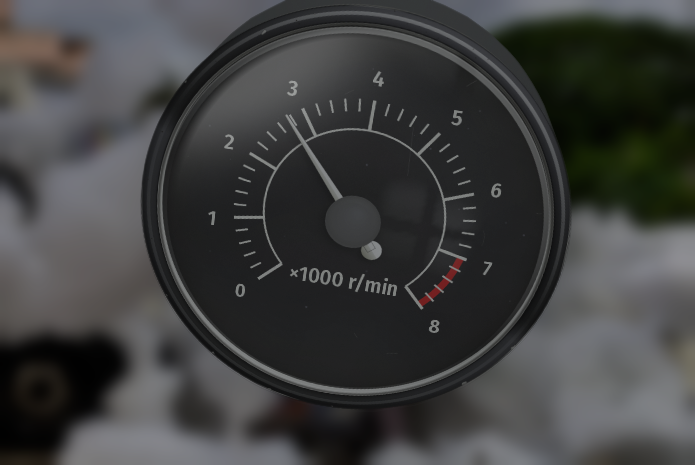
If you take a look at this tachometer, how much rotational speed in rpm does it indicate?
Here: 2800 rpm
